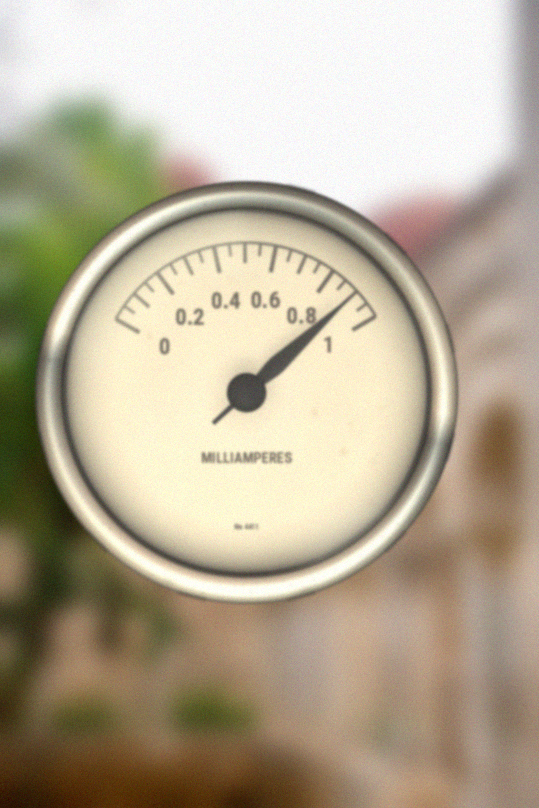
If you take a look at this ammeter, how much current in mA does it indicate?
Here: 0.9 mA
